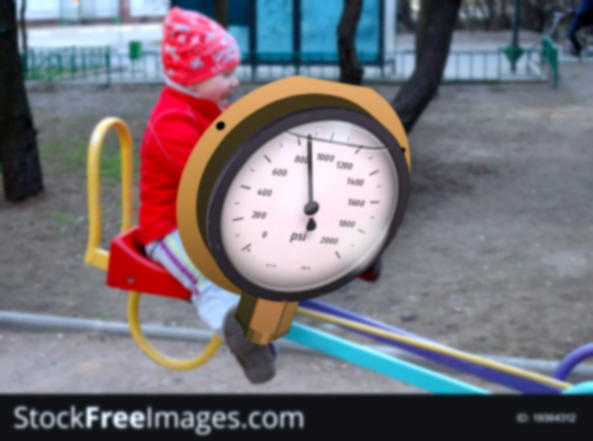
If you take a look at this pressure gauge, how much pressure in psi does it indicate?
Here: 850 psi
